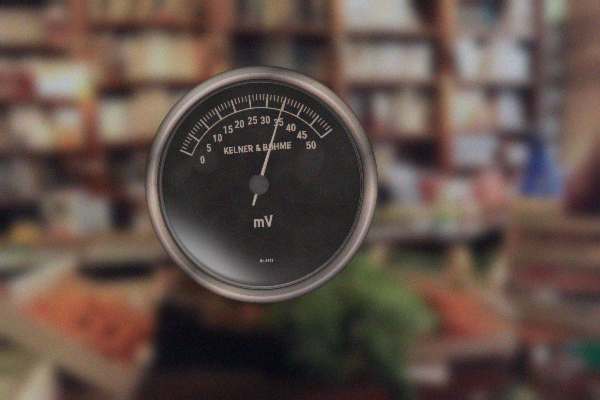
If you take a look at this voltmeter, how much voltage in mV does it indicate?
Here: 35 mV
